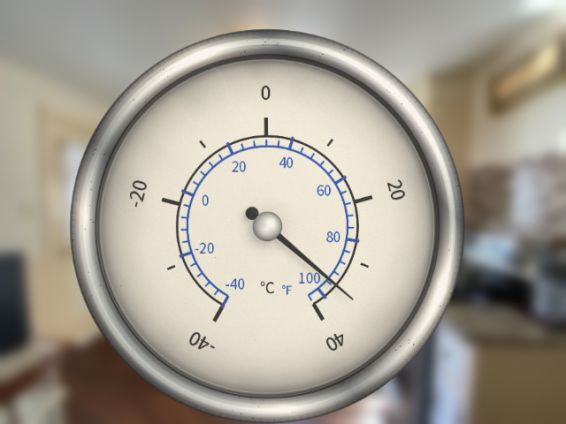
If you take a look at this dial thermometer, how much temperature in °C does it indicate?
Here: 35 °C
